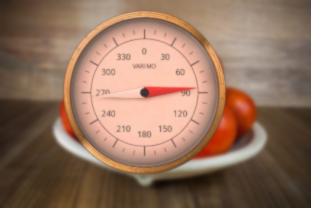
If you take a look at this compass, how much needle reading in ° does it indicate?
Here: 85 °
